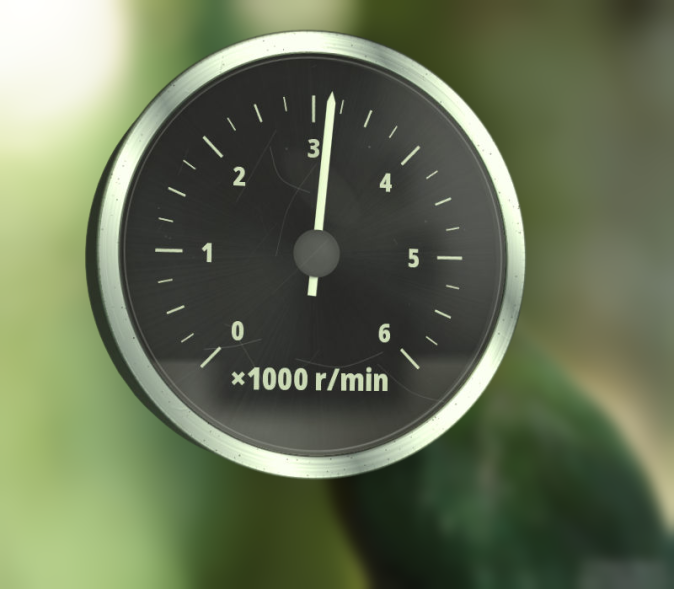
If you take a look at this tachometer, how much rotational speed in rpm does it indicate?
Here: 3125 rpm
